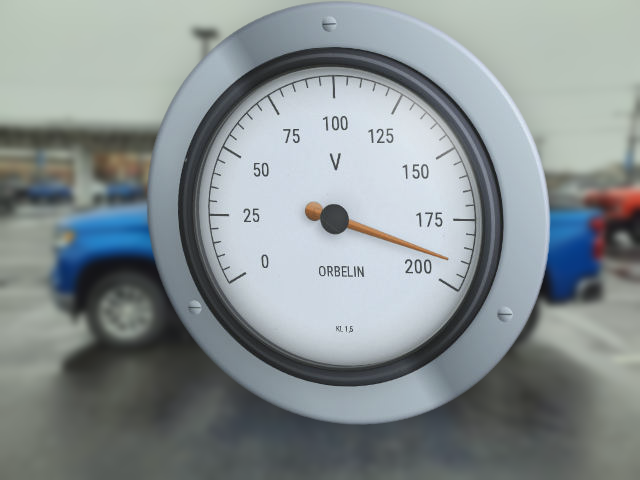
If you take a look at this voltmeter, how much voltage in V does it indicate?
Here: 190 V
